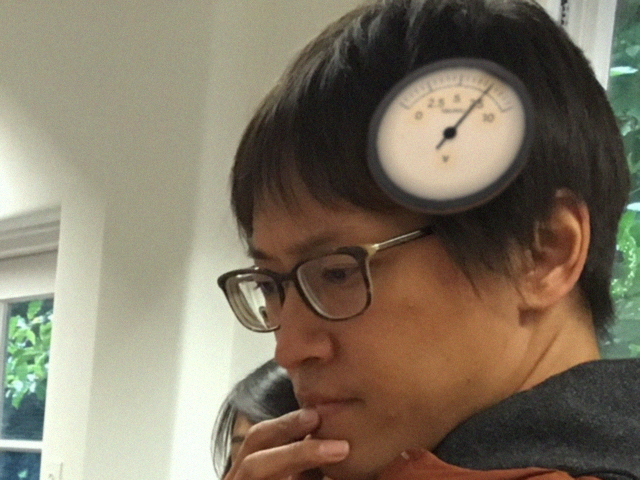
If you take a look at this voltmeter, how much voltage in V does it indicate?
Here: 7.5 V
